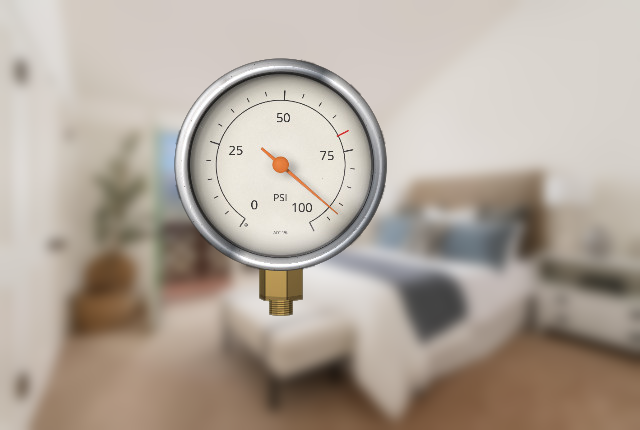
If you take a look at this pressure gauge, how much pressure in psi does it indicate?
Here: 92.5 psi
